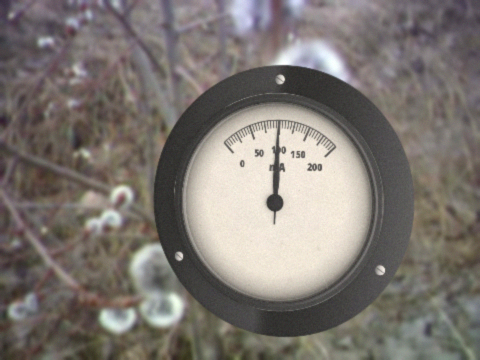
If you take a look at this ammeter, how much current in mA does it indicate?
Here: 100 mA
